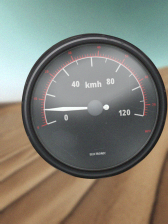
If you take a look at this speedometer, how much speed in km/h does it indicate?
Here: 10 km/h
